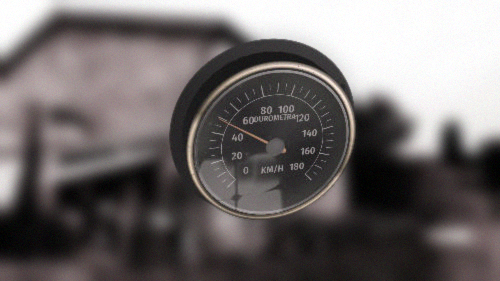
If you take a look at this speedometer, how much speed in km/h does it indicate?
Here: 50 km/h
